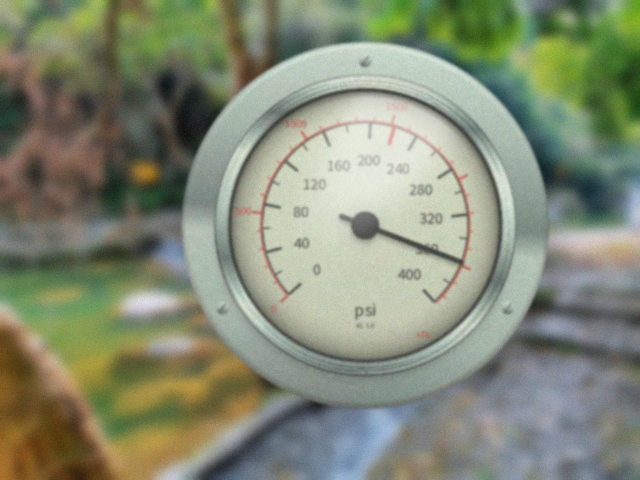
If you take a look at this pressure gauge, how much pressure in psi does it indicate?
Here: 360 psi
